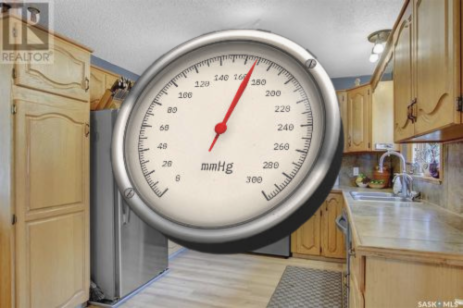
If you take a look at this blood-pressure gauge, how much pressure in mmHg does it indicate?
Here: 170 mmHg
